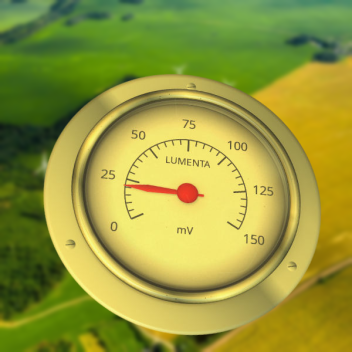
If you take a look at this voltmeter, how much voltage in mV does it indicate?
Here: 20 mV
